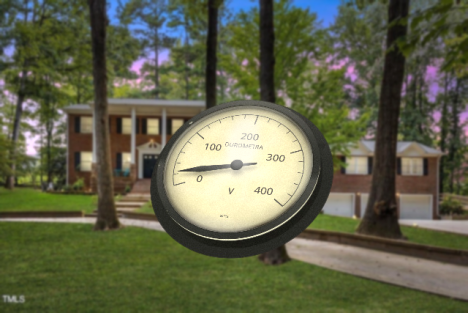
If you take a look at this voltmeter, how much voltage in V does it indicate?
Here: 20 V
